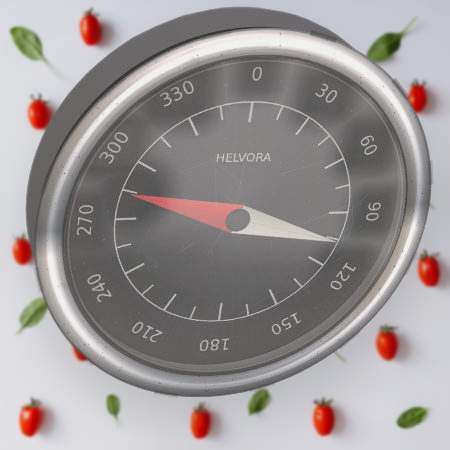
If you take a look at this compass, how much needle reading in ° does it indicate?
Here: 285 °
